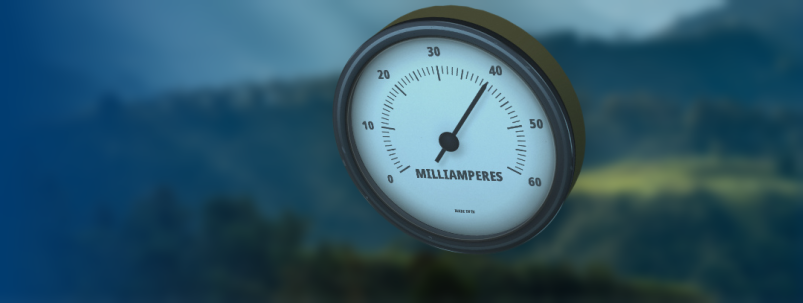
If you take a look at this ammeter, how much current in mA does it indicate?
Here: 40 mA
